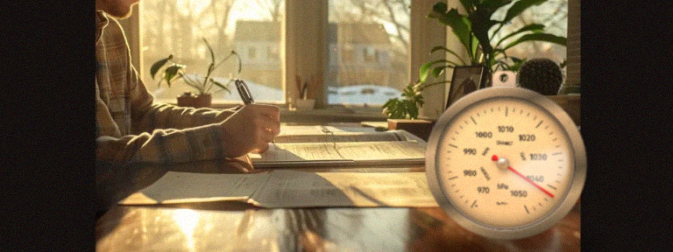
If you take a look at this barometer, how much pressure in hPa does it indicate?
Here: 1042 hPa
